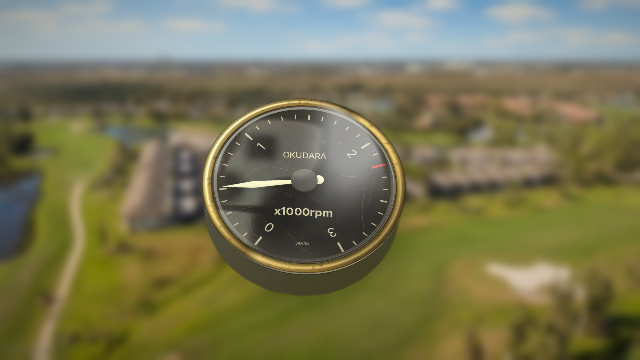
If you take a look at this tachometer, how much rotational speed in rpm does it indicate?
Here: 500 rpm
